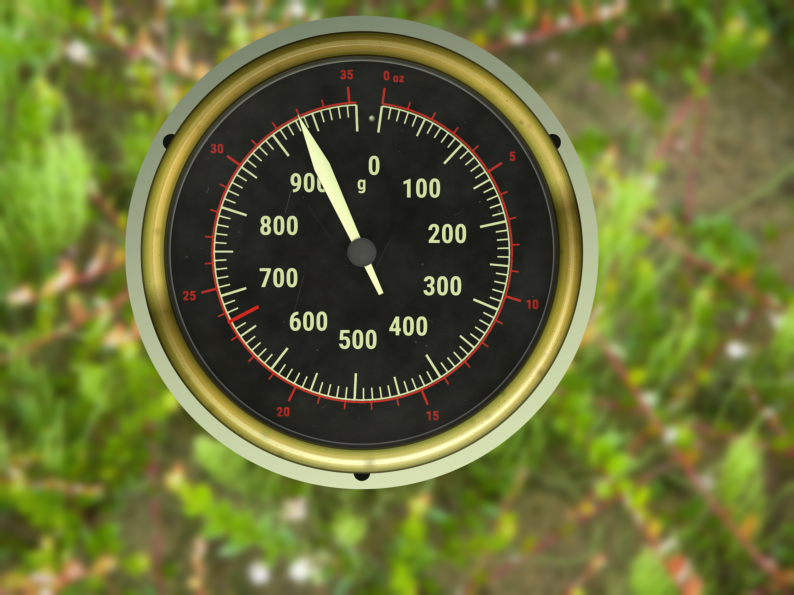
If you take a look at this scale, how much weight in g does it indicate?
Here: 935 g
